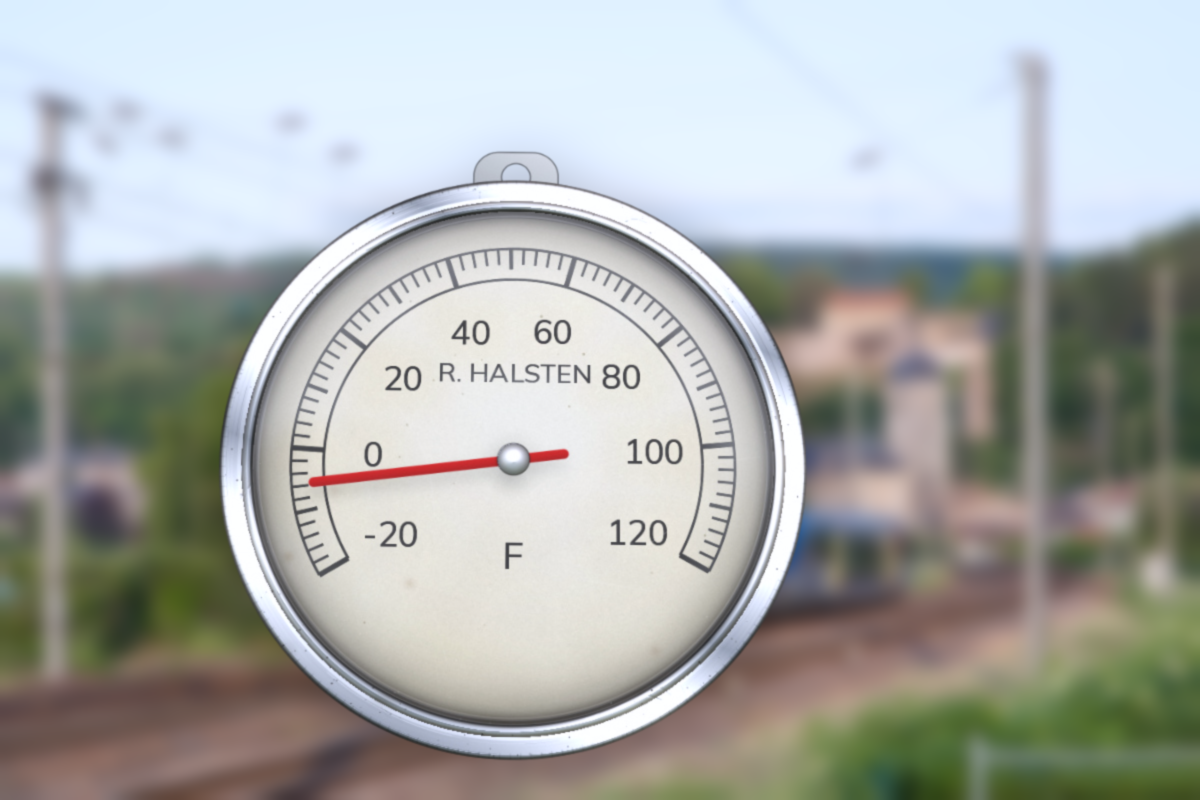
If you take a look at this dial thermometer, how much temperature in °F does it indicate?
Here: -6 °F
